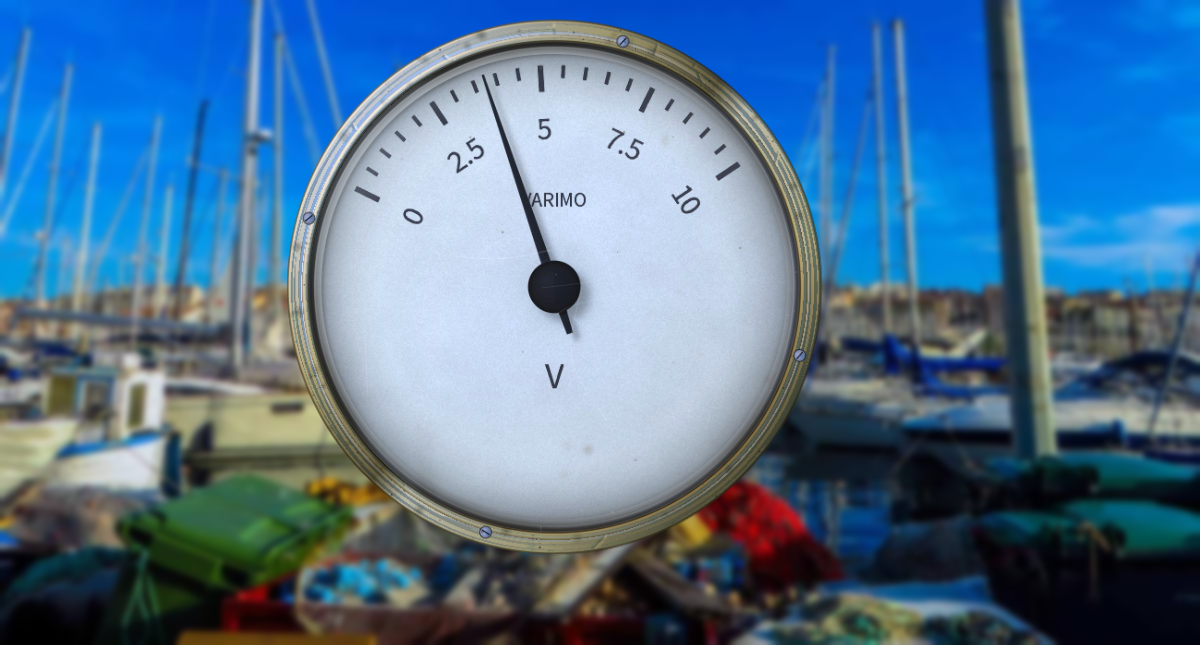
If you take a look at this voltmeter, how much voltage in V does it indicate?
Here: 3.75 V
